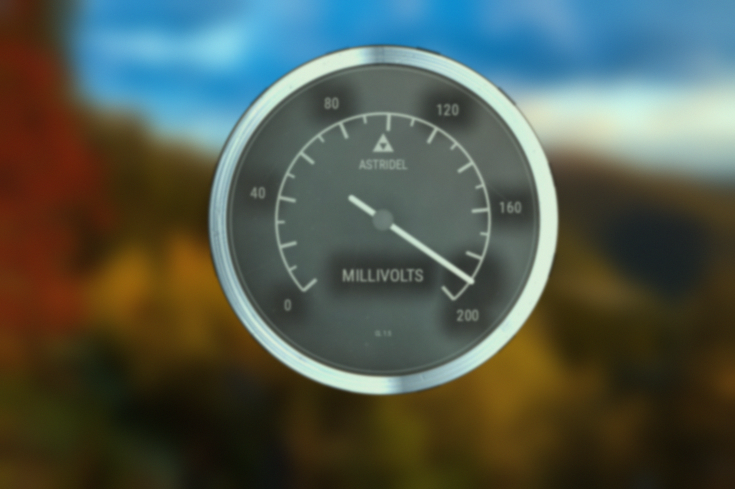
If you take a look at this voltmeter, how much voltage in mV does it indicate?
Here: 190 mV
